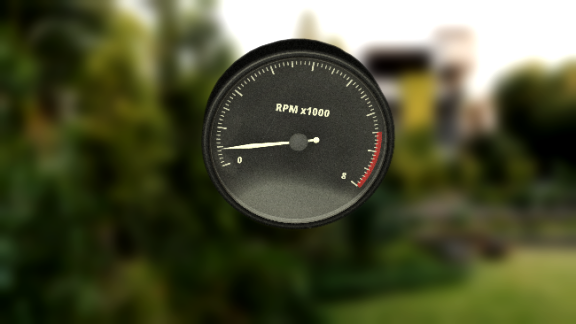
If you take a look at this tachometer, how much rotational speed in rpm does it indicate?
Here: 500 rpm
